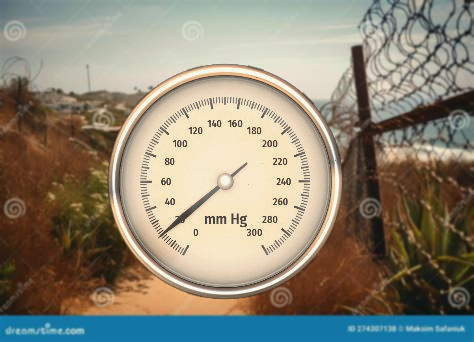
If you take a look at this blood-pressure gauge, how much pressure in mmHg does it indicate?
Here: 20 mmHg
